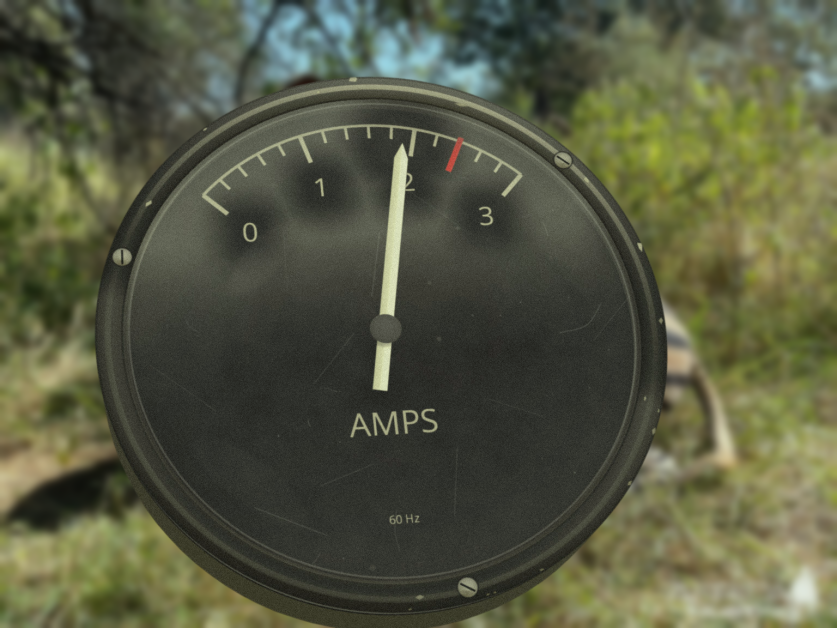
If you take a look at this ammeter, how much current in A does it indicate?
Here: 1.9 A
